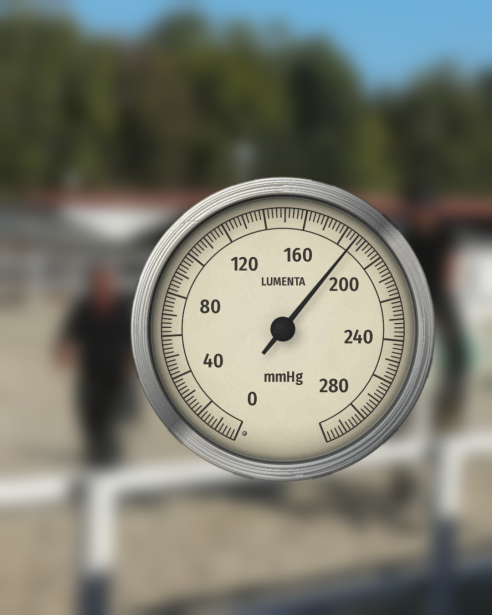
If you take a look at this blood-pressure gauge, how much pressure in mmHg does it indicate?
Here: 186 mmHg
